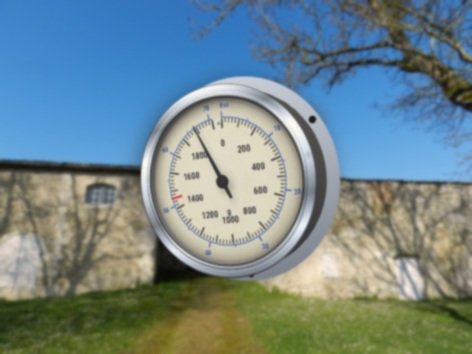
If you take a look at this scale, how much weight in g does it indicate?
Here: 1900 g
